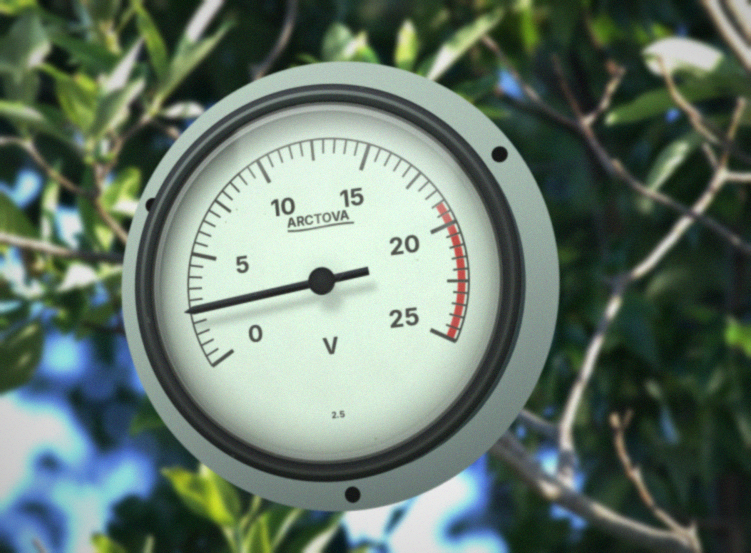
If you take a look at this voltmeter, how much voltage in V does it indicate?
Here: 2.5 V
